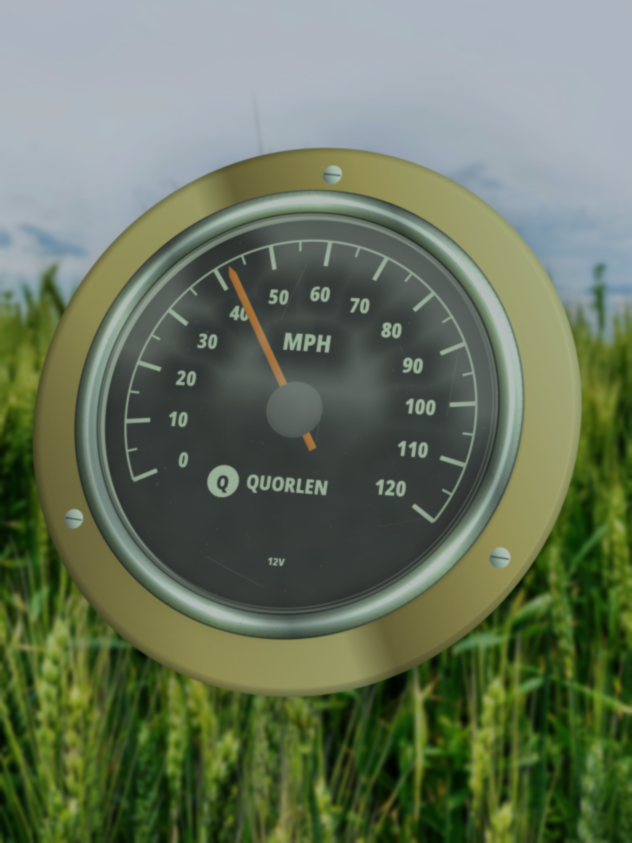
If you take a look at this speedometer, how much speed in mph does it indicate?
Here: 42.5 mph
